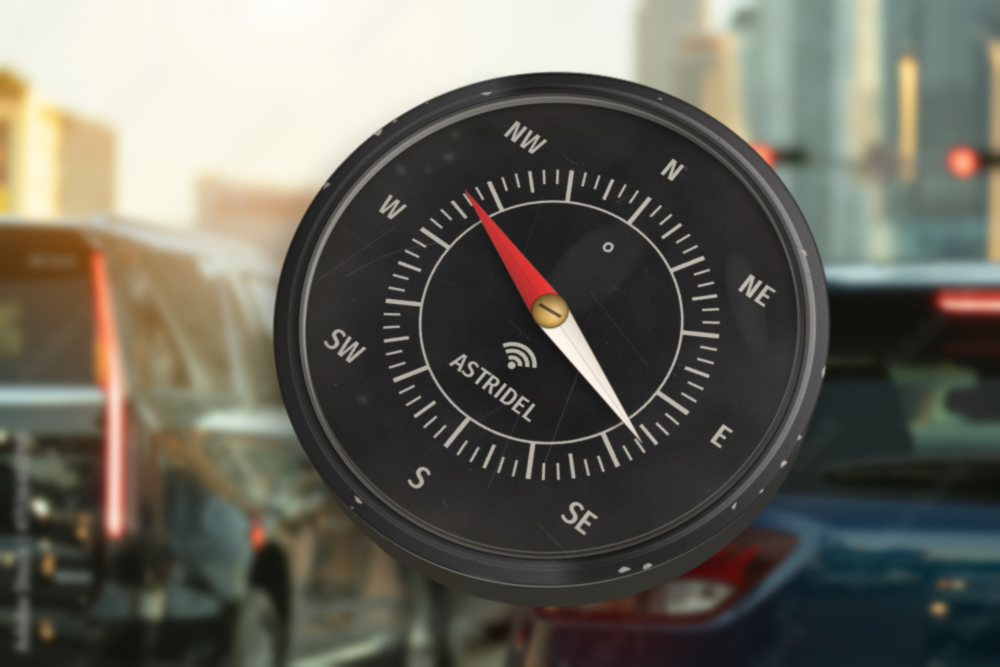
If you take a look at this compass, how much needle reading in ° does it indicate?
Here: 290 °
